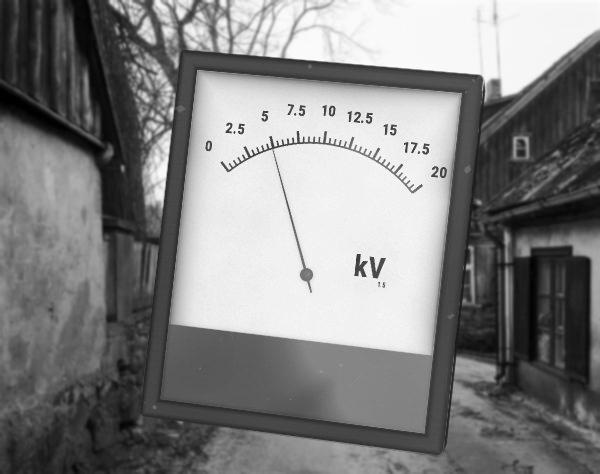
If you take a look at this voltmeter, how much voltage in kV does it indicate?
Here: 5 kV
